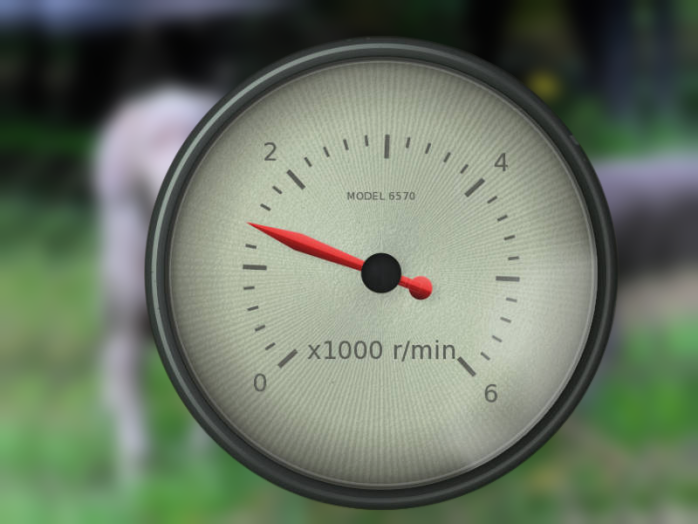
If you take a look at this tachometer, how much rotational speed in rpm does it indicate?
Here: 1400 rpm
